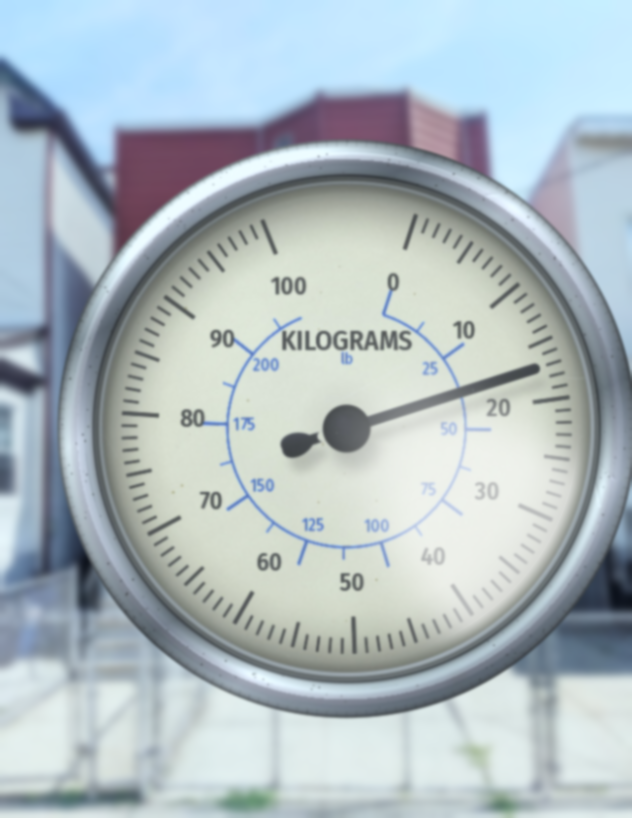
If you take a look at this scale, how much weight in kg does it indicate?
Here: 17 kg
